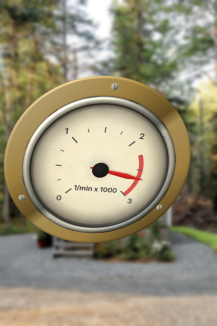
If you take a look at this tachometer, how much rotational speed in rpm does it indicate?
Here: 2625 rpm
